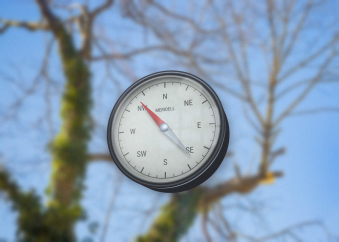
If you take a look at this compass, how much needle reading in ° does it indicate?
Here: 320 °
